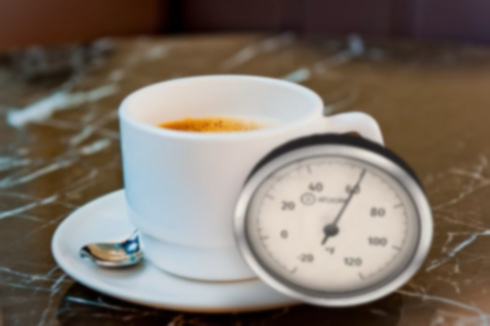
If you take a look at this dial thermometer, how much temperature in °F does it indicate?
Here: 60 °F
